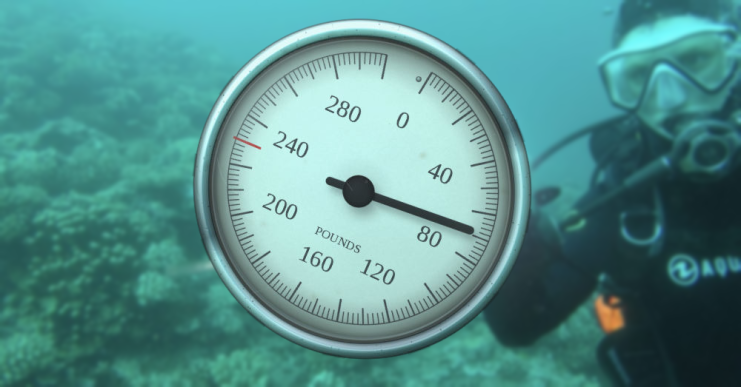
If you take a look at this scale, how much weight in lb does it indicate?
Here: 68 lb
